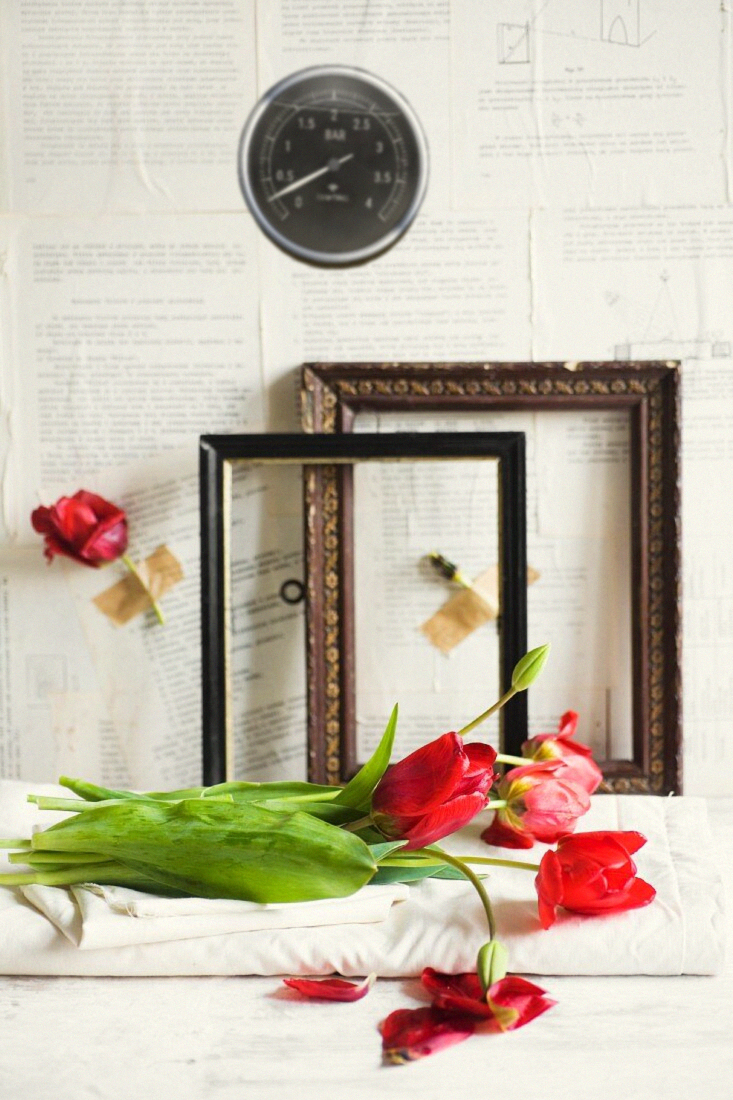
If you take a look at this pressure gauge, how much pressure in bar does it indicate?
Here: 0.25 bar
